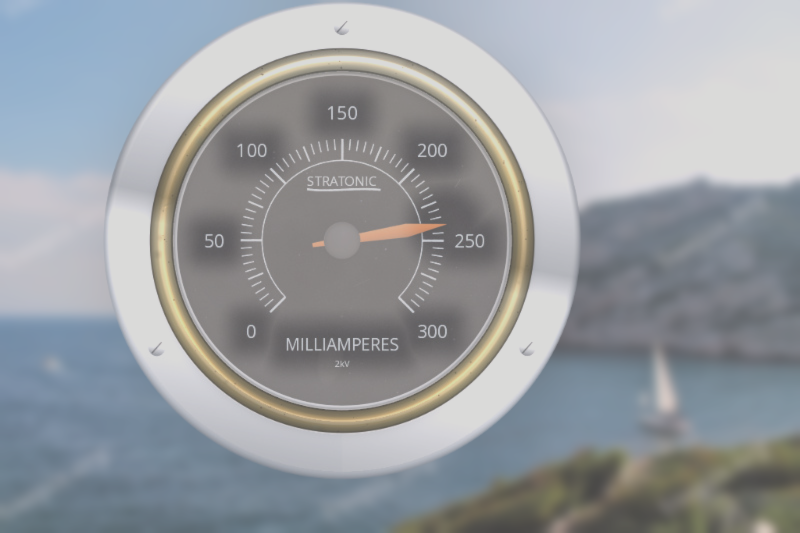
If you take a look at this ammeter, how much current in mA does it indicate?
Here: 240 mA
